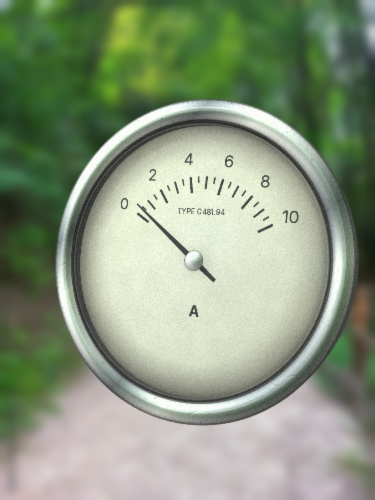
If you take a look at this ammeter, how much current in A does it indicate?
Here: 0.5 A
